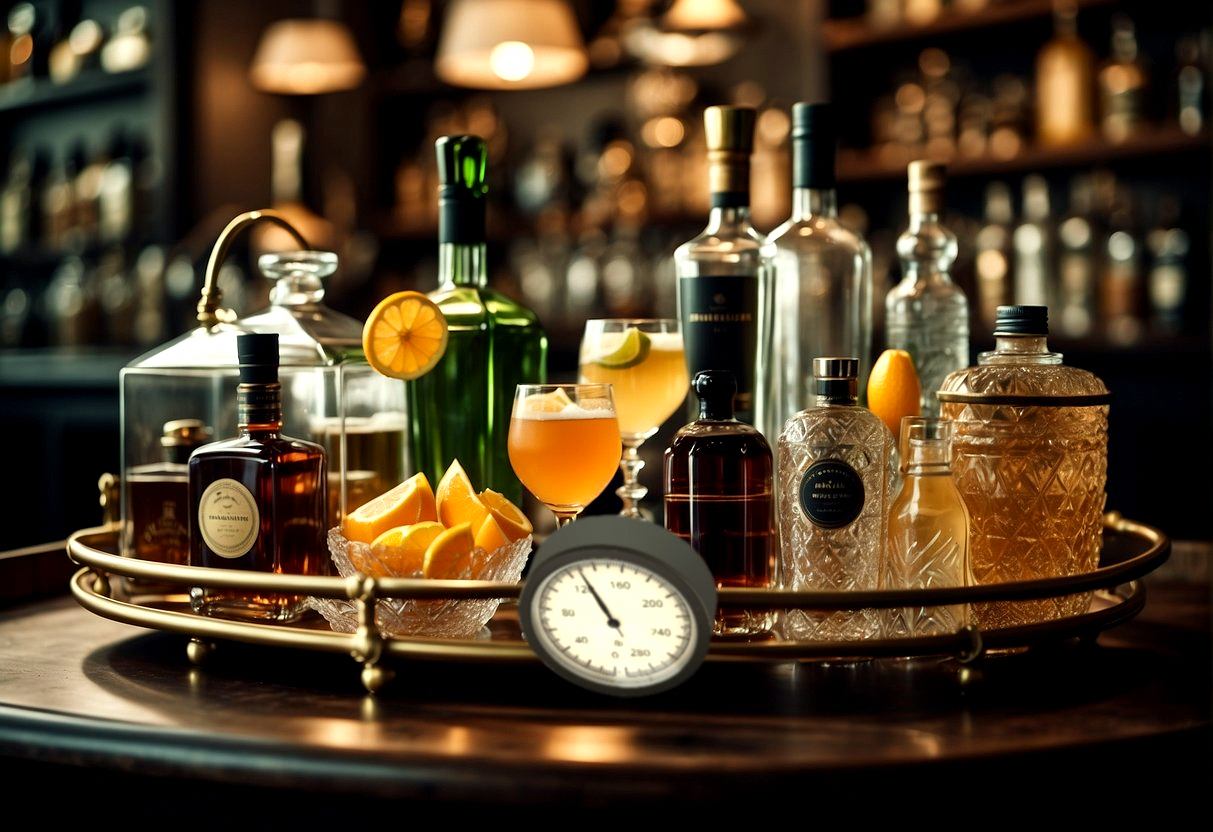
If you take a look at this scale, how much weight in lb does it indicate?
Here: 130 lb
